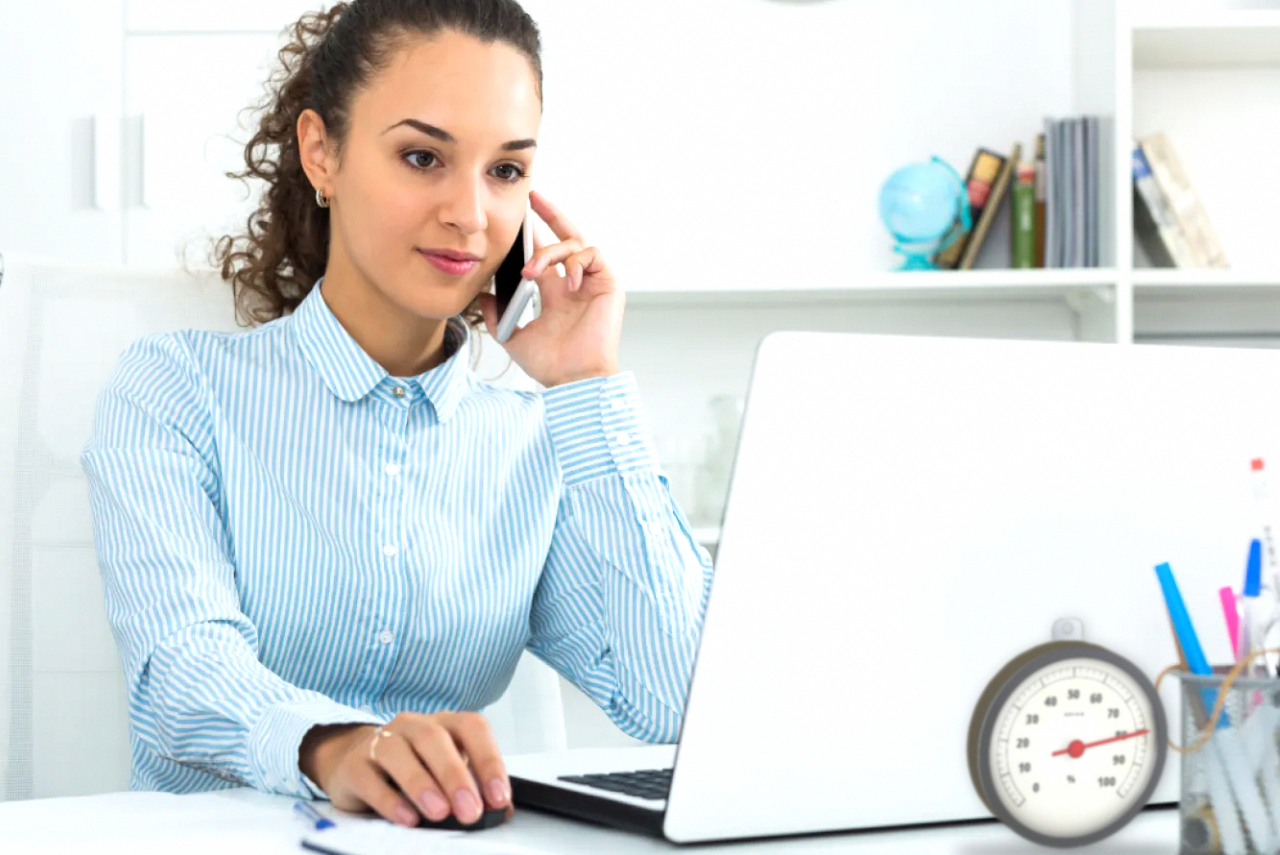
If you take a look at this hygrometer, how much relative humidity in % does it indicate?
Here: 80 %
